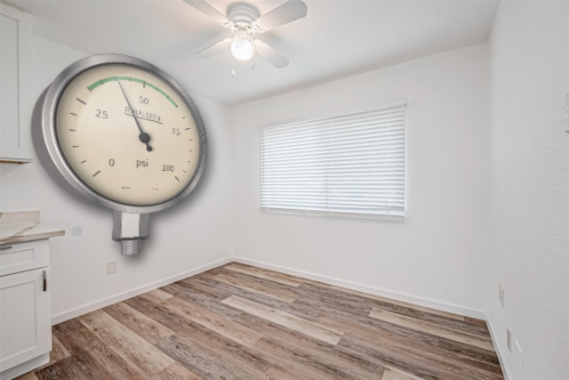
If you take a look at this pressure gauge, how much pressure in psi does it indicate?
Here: 40 psi
